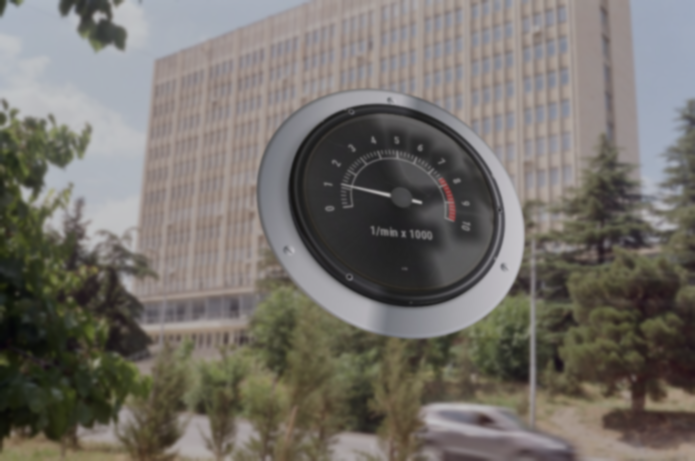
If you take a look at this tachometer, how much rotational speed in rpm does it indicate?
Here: 1000 rpm
